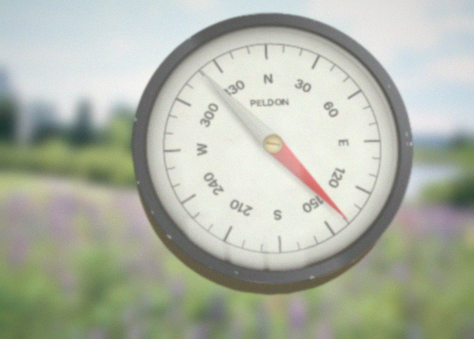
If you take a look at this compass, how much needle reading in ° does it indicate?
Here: 140 °
